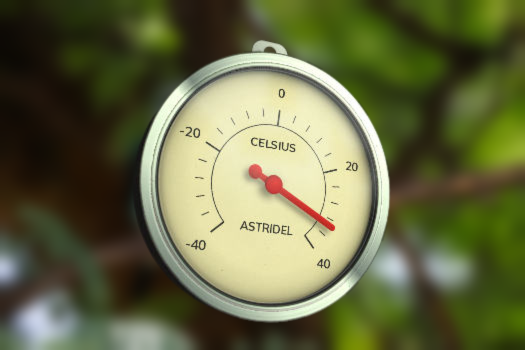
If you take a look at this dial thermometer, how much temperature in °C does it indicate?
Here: 34 °C
